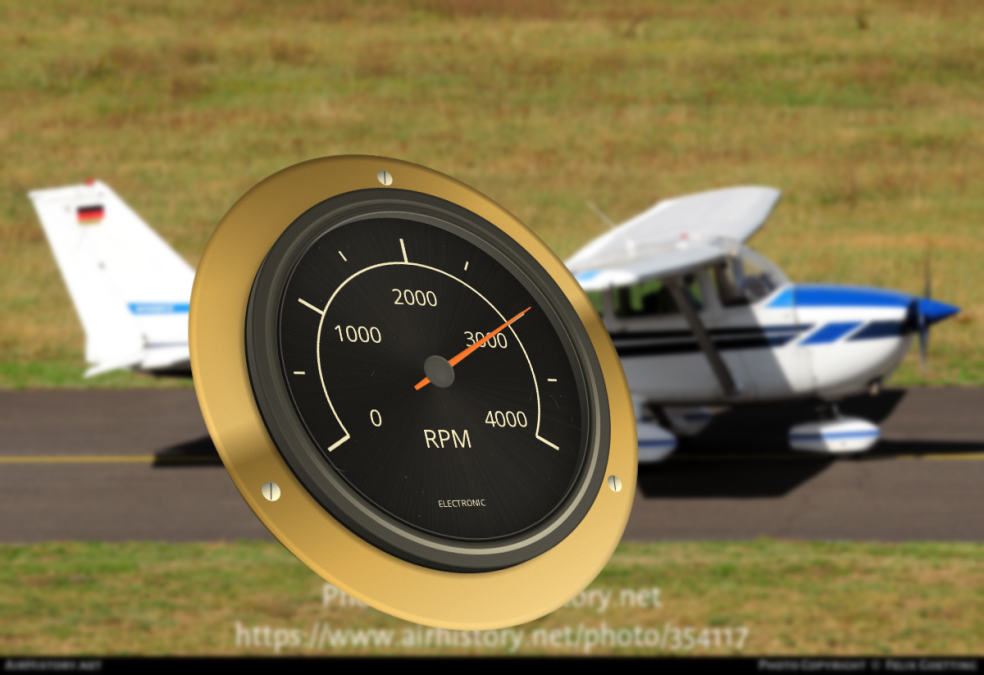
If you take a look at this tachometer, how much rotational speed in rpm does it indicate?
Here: 3000 rpm
